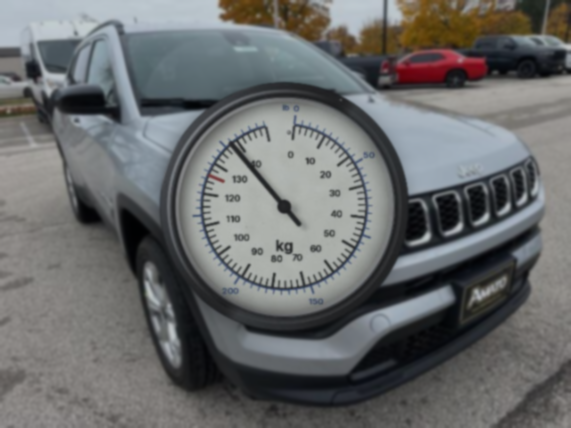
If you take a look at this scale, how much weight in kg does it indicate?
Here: 138 kg
